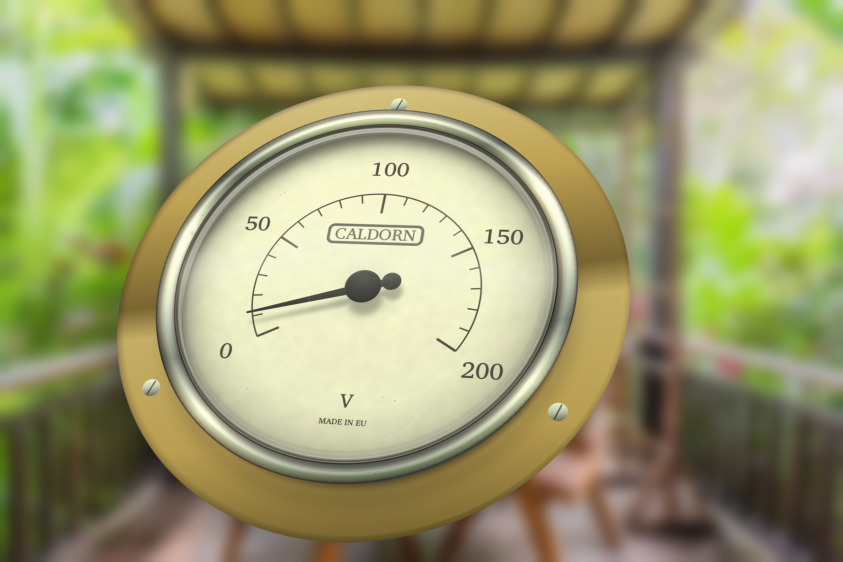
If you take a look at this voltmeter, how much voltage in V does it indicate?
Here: 10 V
